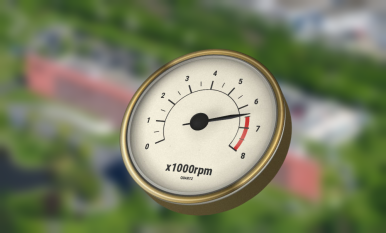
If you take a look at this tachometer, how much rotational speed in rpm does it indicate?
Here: 6500 rpm
